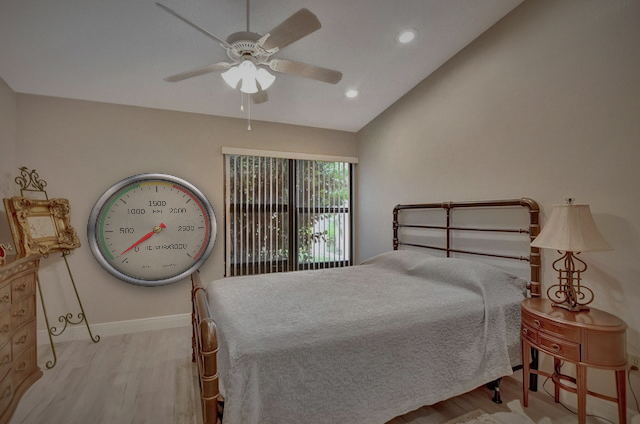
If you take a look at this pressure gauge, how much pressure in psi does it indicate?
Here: 100 psi
